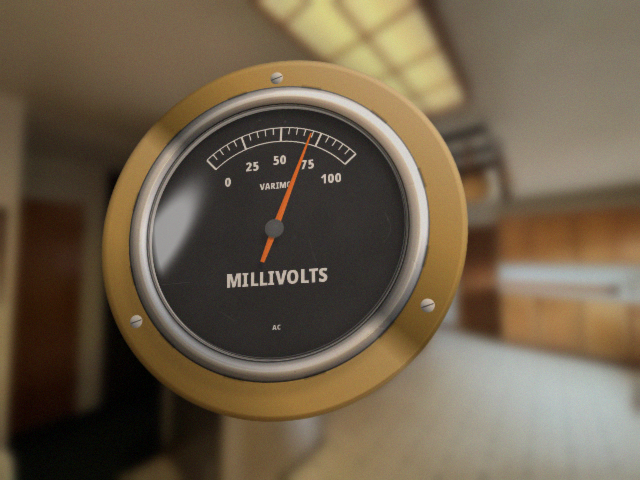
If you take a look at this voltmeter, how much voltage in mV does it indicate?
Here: 70 mV
